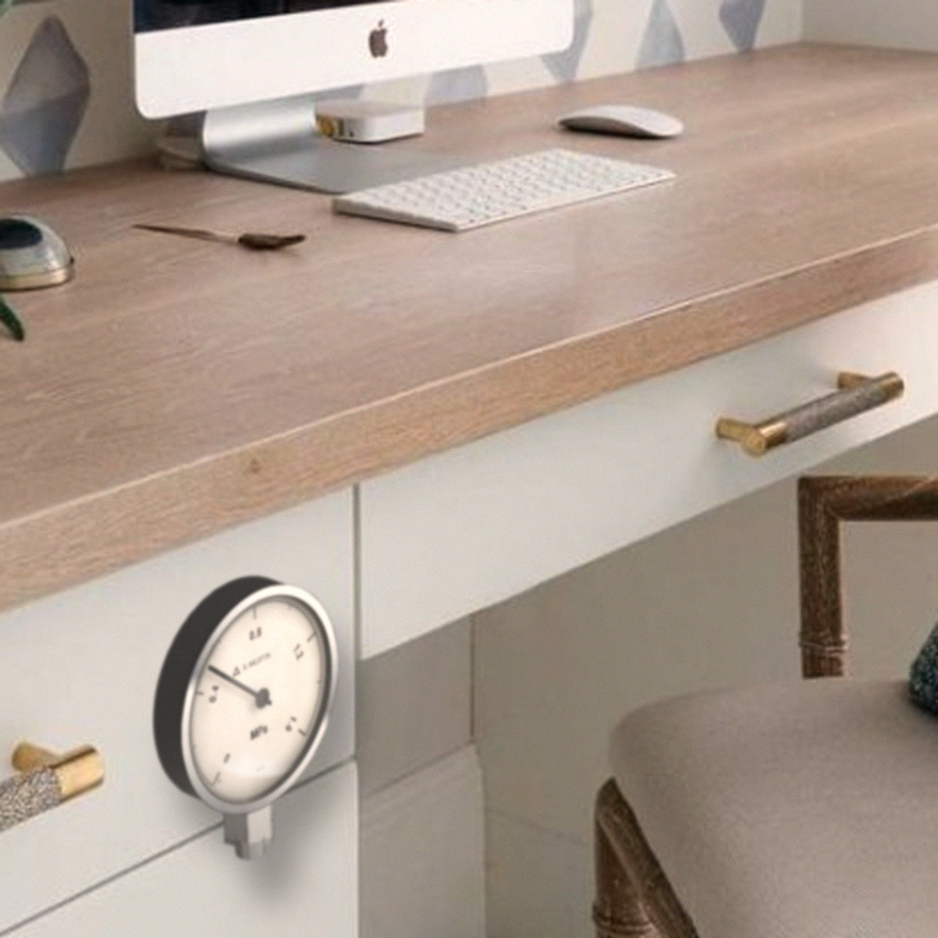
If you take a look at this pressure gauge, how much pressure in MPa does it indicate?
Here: 0.5 MPa
